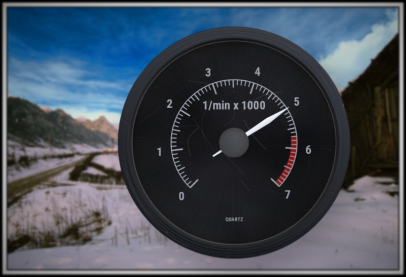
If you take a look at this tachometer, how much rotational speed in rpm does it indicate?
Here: 5000 rpm
